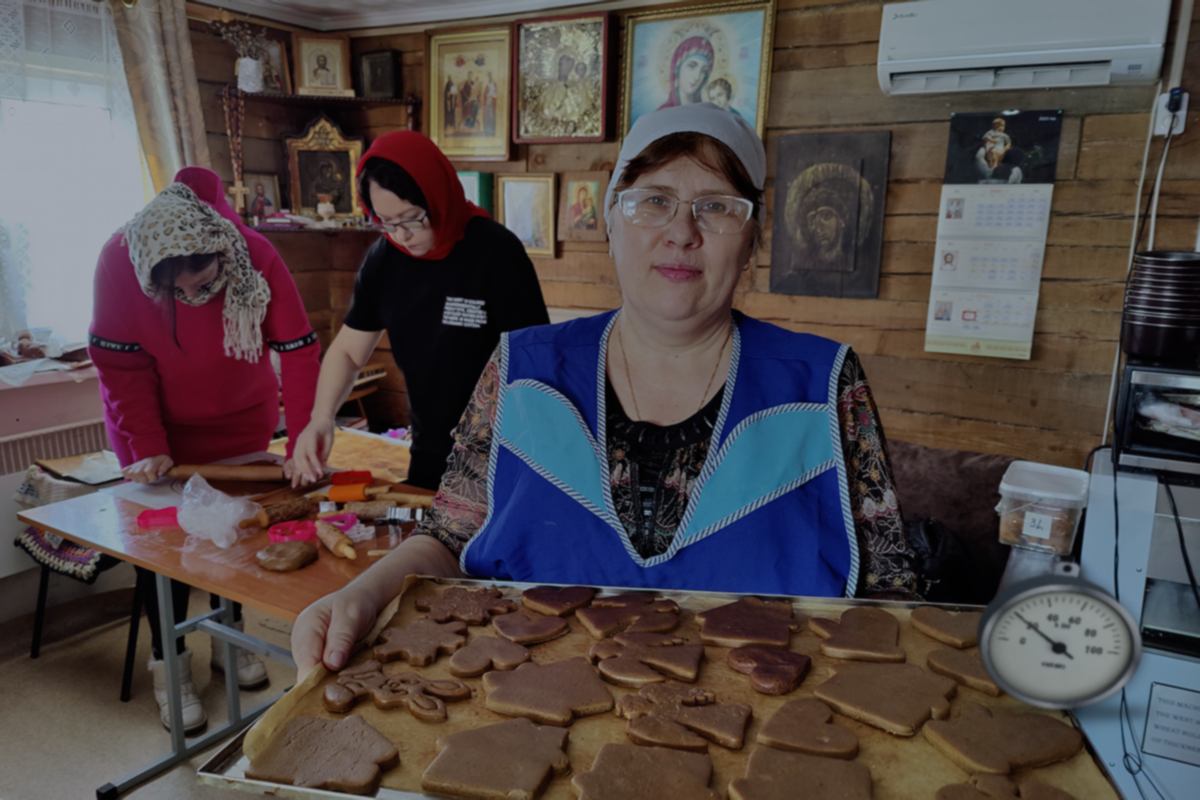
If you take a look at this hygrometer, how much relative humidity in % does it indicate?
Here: 20 %
